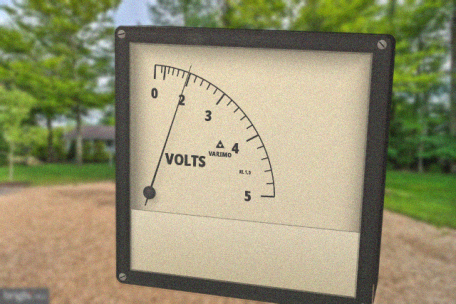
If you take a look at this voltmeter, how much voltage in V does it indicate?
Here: 2 V
